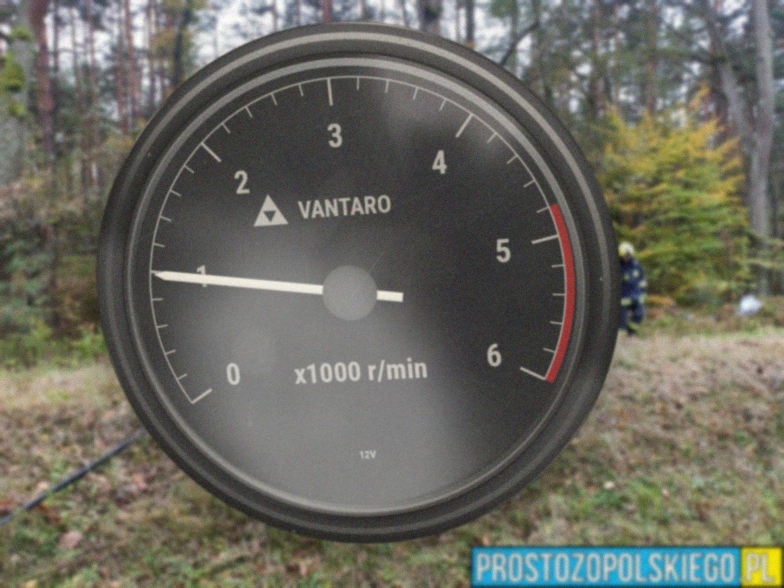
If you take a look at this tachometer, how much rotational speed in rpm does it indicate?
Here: 1000 rpm
